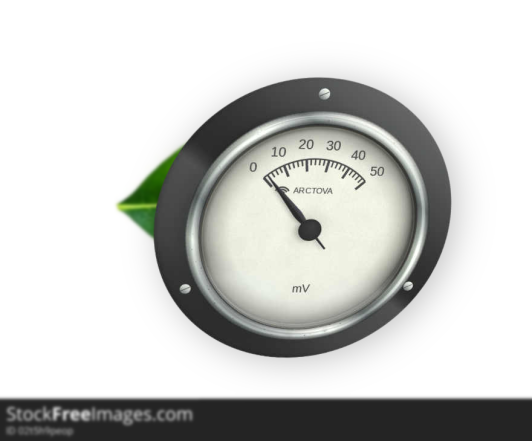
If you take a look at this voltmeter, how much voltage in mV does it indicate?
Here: 2 mV
